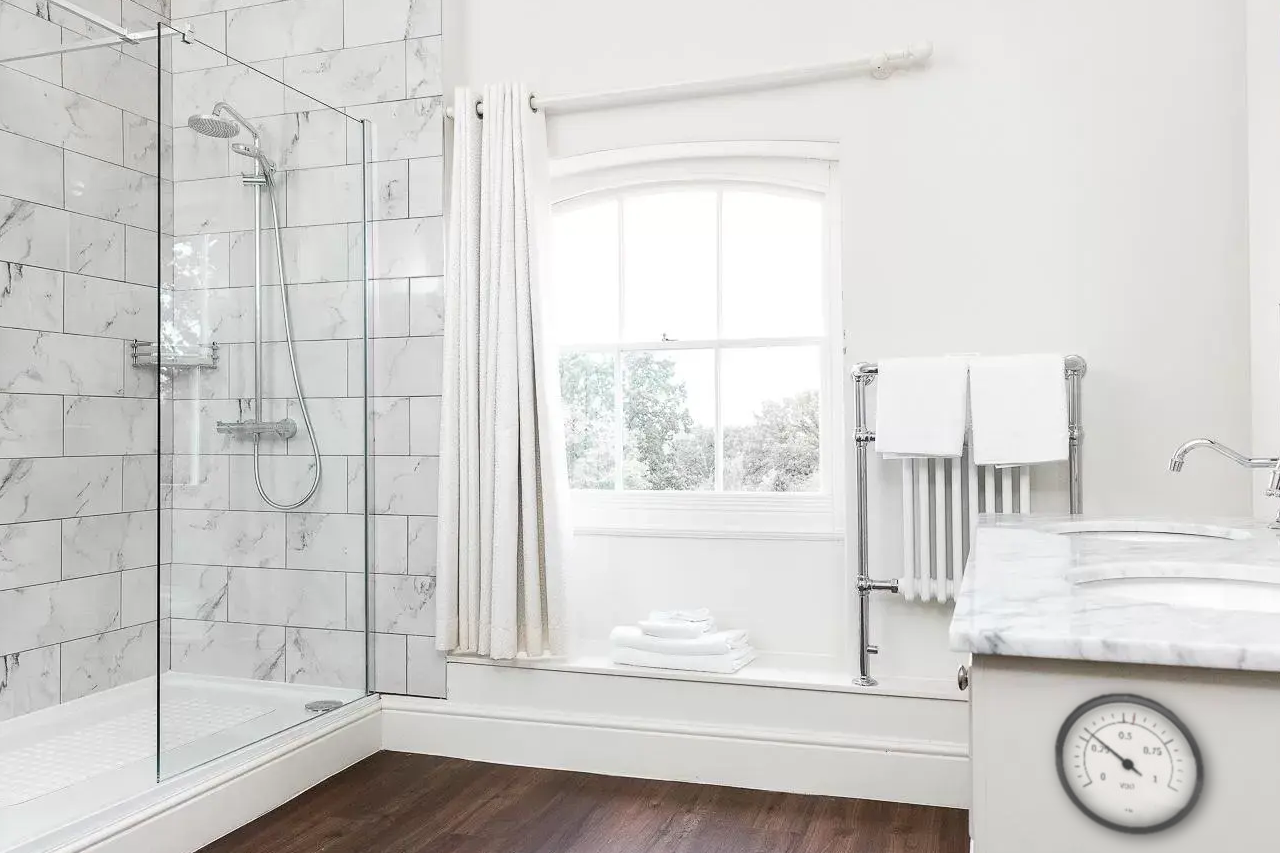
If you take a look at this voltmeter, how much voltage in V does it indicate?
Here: 0.3 V
